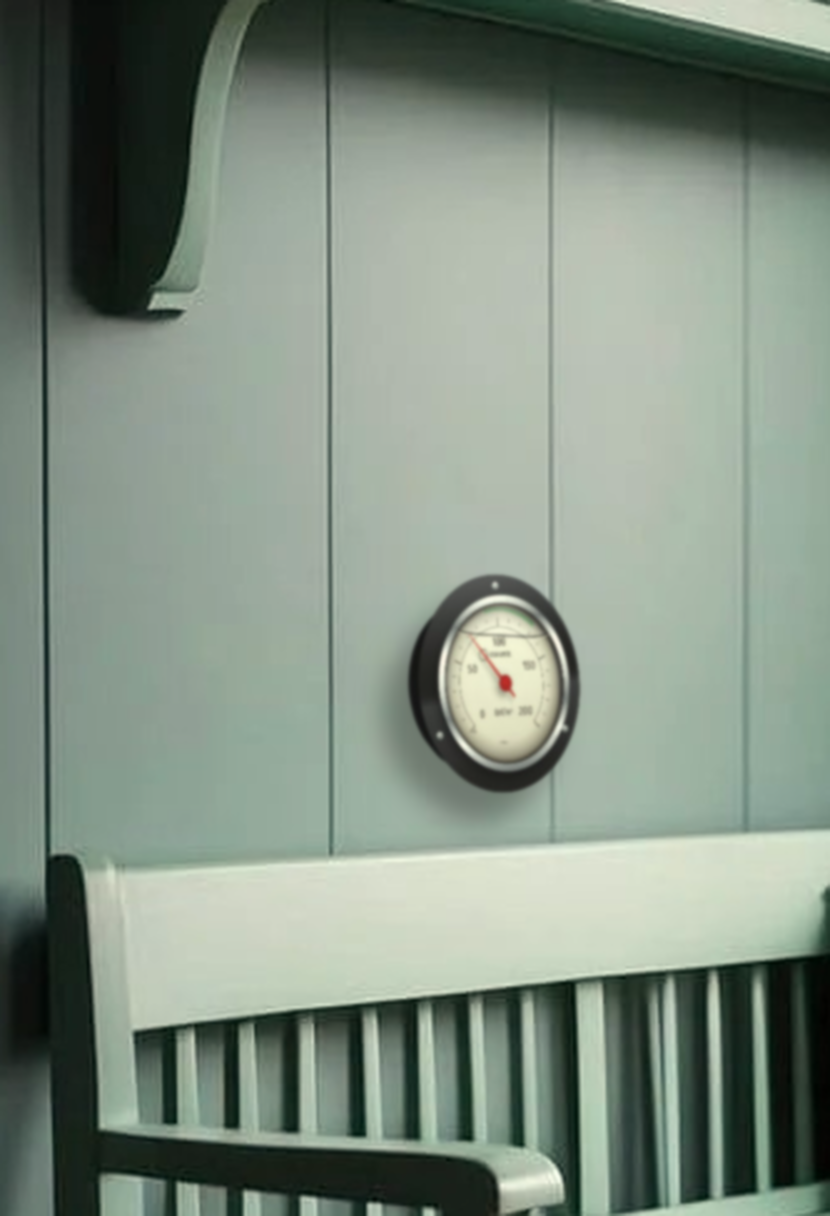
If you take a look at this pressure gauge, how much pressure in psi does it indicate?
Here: 70 psi
